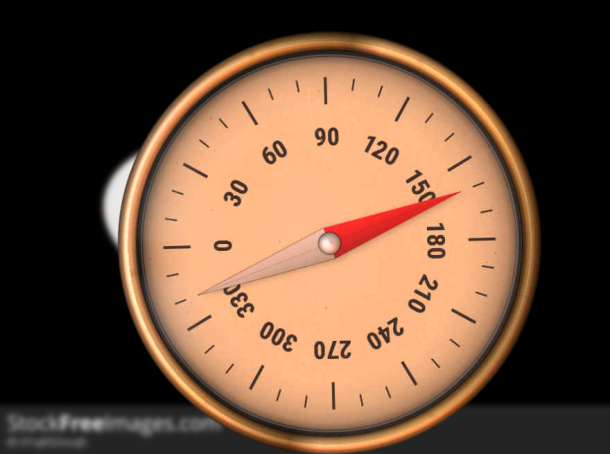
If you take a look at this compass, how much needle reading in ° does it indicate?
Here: 160 °
